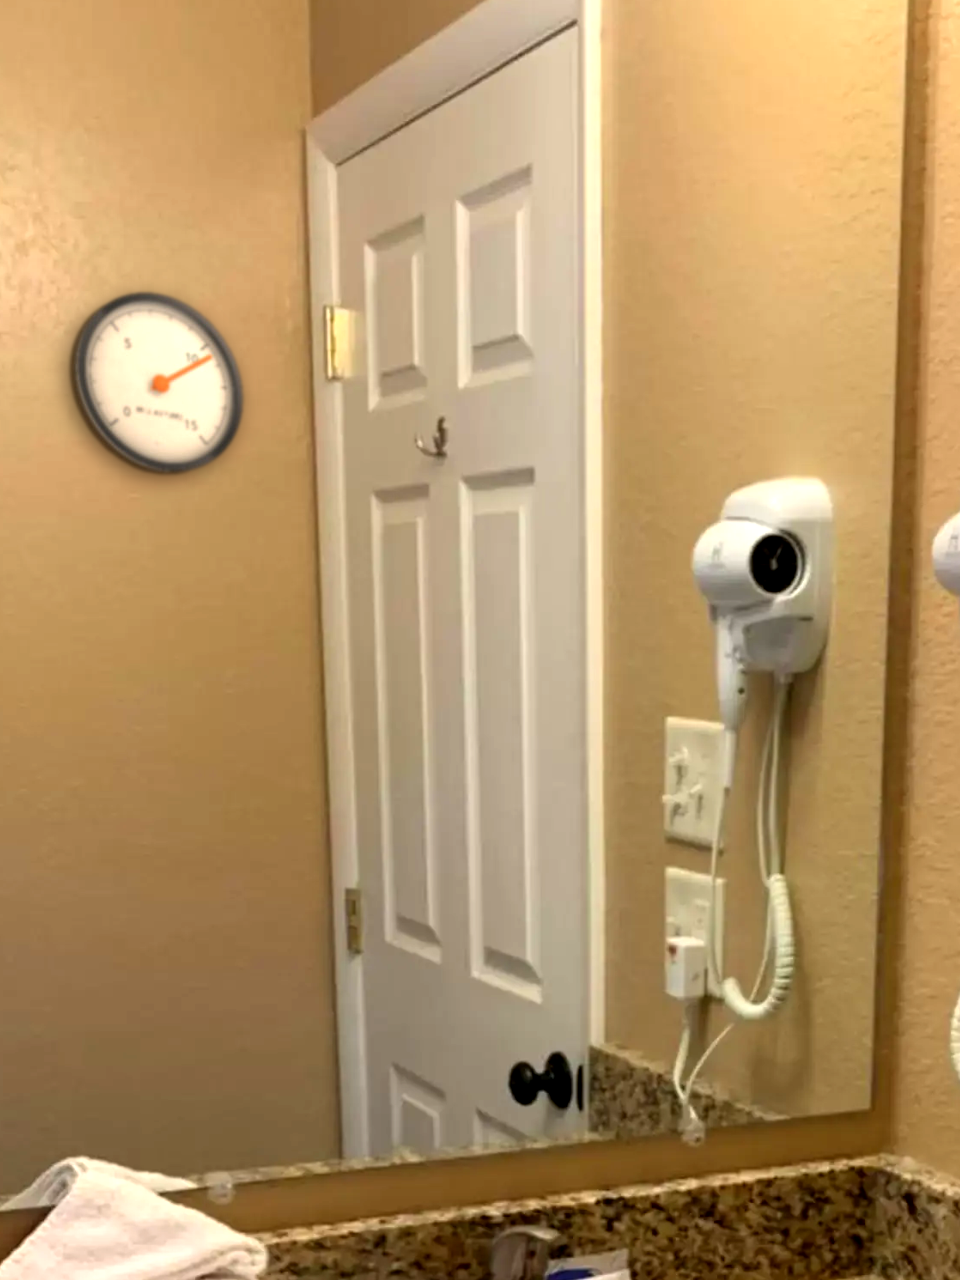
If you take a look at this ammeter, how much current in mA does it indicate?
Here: 10.5 mA
